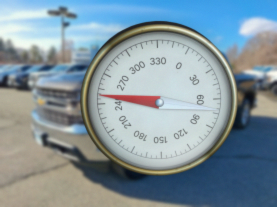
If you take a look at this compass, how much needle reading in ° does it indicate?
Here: 250 °
